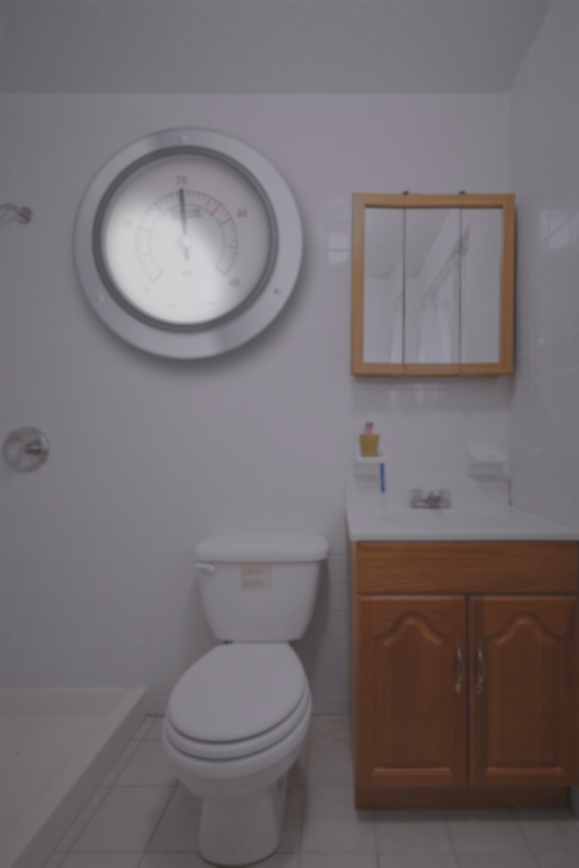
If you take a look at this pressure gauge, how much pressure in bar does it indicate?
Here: 20 bar
